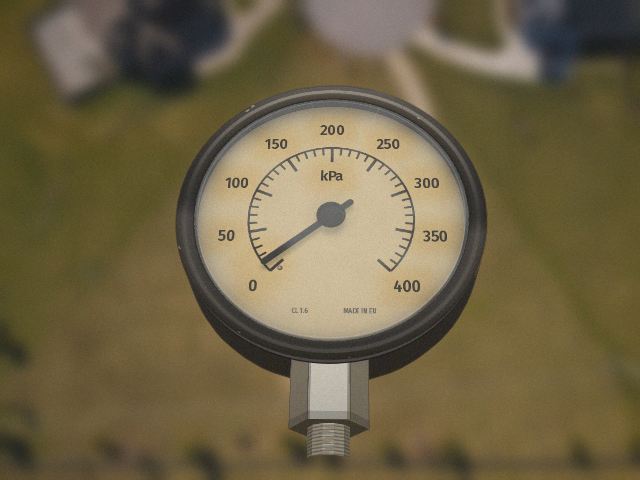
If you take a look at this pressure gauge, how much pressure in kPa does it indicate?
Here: 10 kPa
